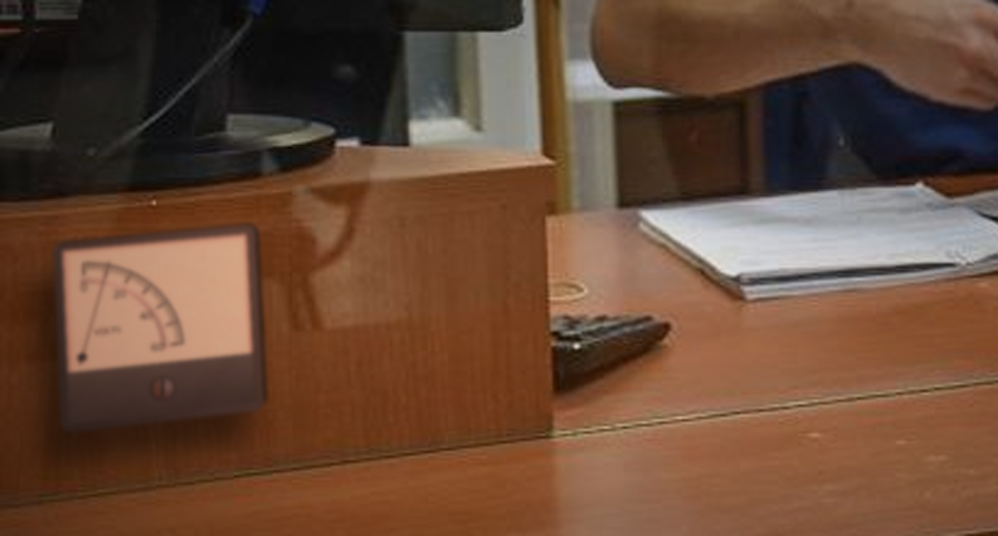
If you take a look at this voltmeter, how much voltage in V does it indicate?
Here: 10 V
